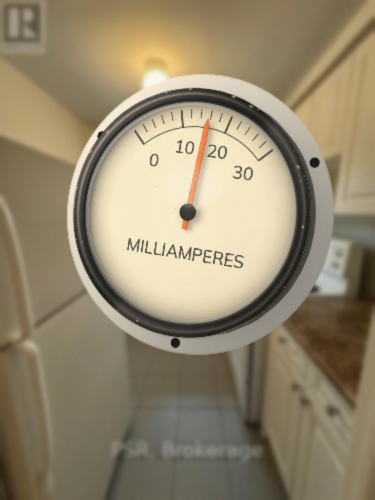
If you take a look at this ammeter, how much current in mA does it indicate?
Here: 16 mA
